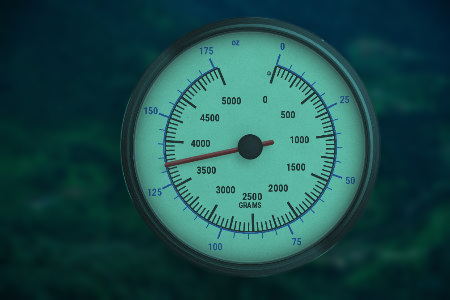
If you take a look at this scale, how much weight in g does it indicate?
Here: 3750 g
